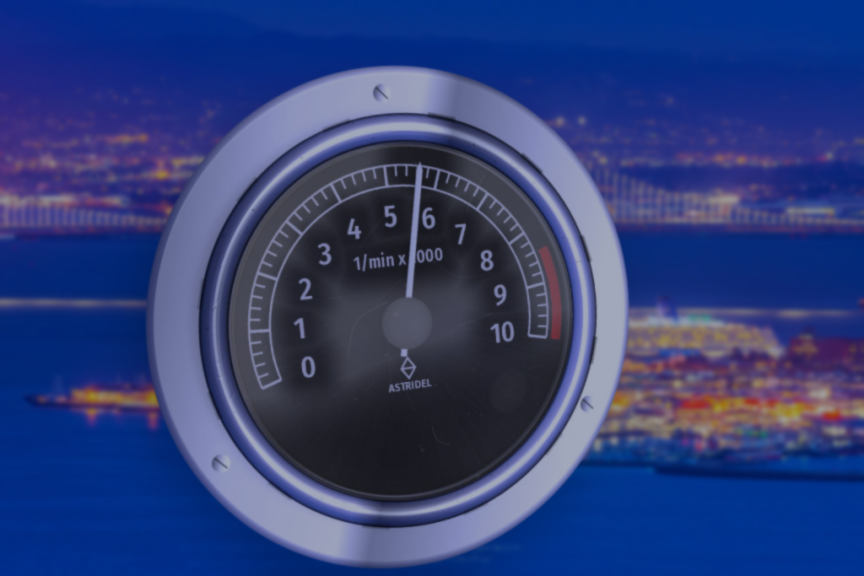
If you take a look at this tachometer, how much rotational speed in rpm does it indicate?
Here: 5600 rpm
